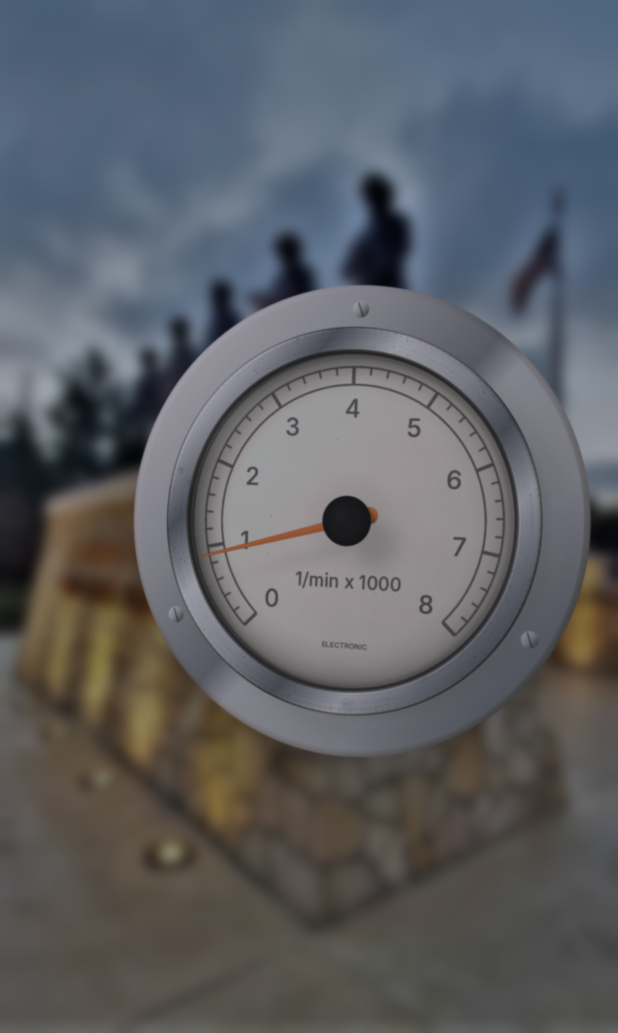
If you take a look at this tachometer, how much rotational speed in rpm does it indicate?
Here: 900 rpm
